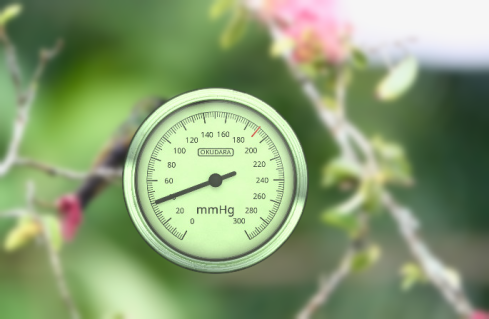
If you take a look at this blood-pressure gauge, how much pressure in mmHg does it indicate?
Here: 40 mmHg
